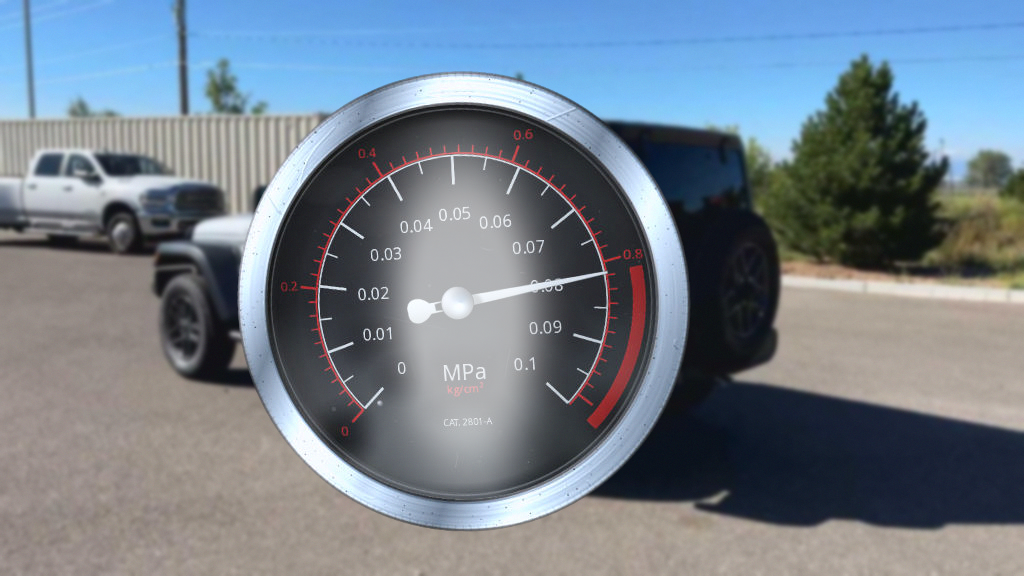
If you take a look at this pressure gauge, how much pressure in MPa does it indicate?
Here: 0.08 MPa
